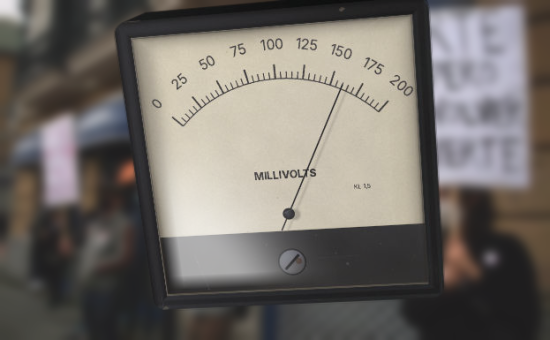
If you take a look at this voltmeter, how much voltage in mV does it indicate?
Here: 160 mV
